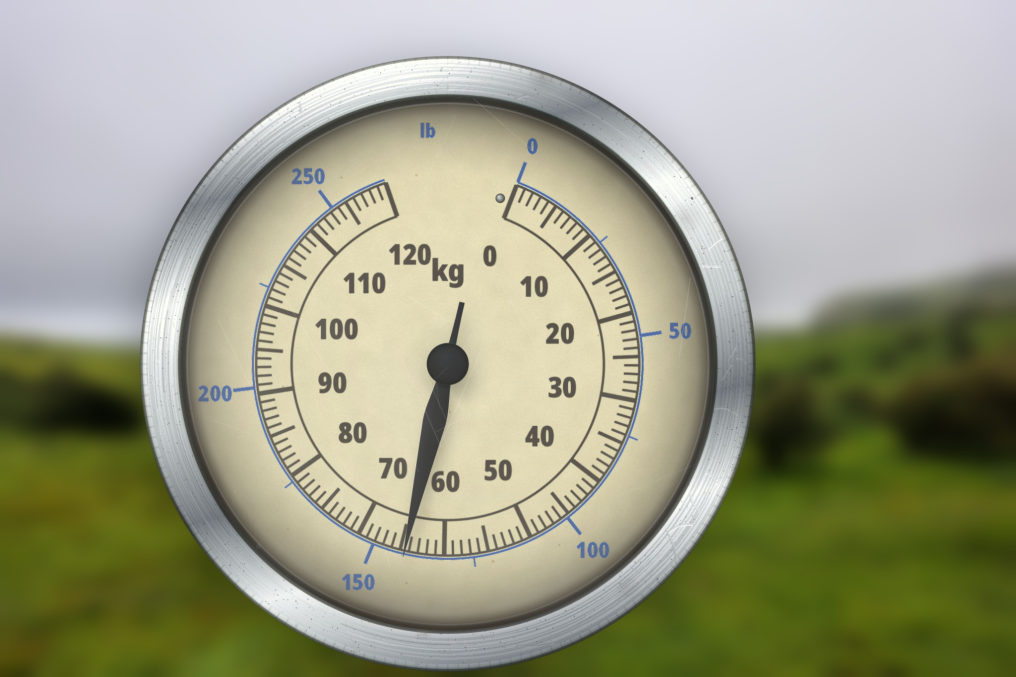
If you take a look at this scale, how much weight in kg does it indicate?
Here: 64.5 kg
